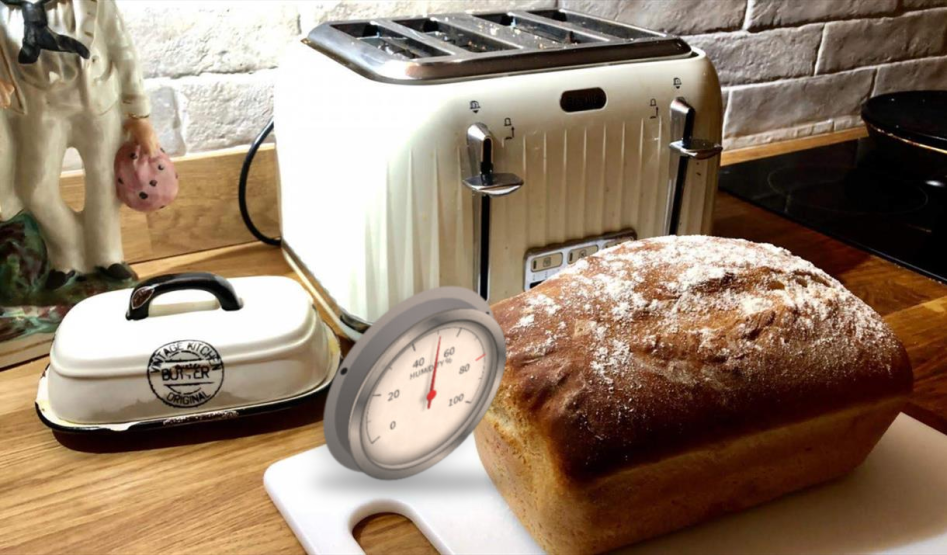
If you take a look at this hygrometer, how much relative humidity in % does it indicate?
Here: 50 %
